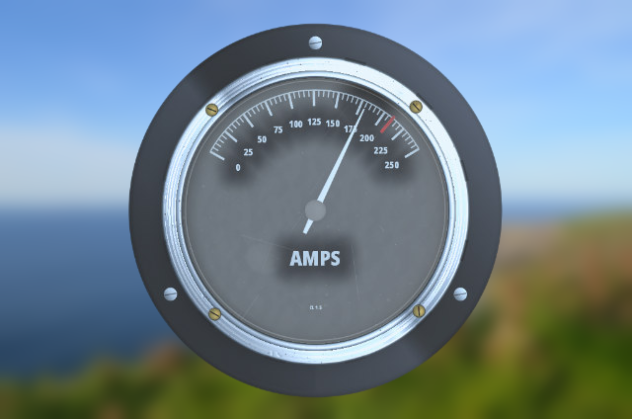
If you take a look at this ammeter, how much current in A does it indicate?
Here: 180 A
